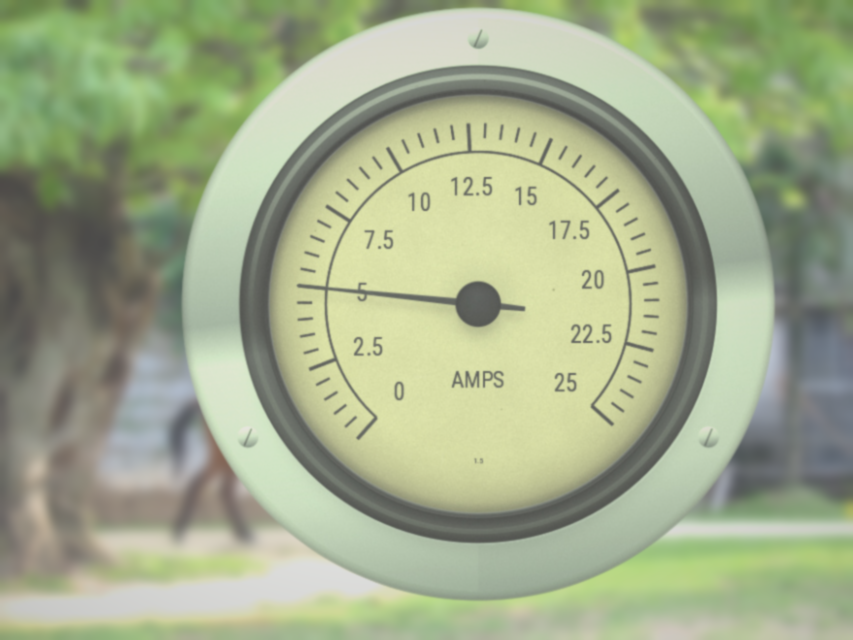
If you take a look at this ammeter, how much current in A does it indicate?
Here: 5 A
